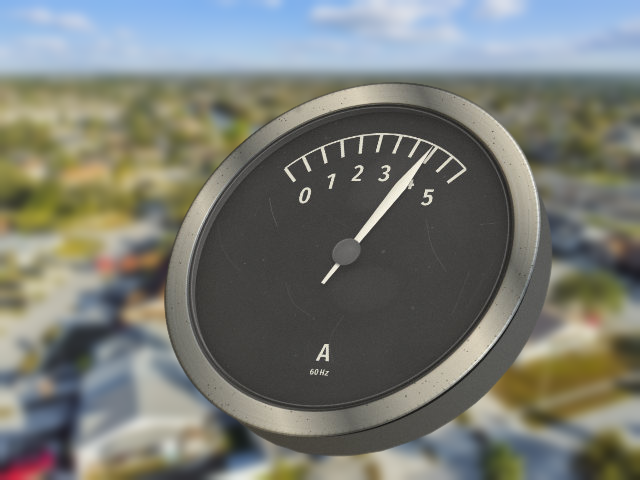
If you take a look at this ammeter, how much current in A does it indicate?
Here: 4 A
